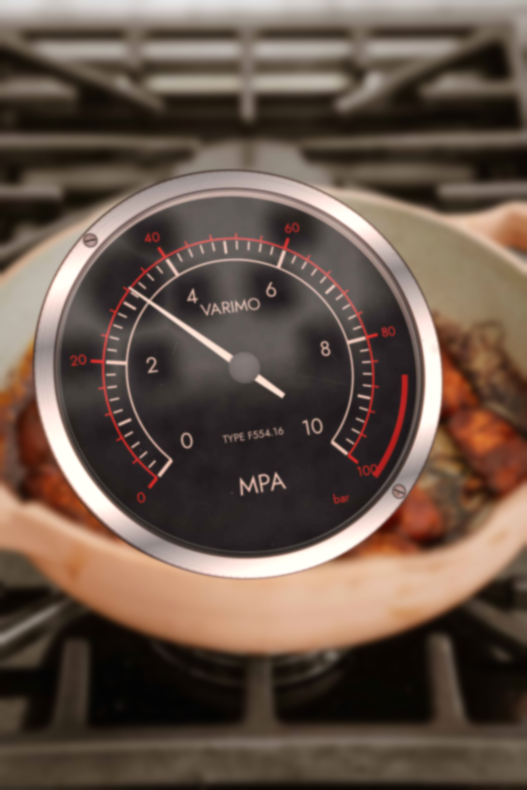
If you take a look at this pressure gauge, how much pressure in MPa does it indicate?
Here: 3.2 MPa
